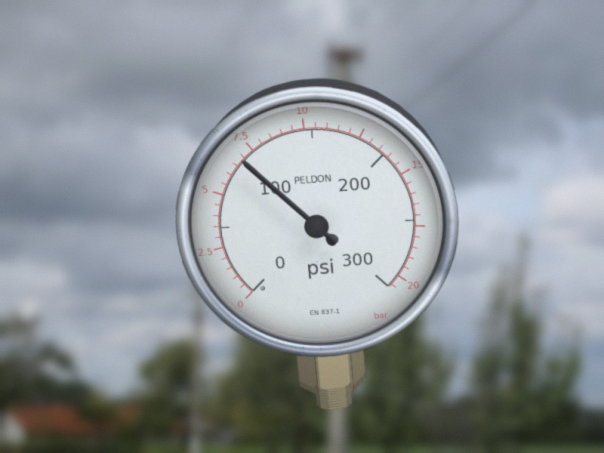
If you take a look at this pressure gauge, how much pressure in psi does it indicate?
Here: 100 psi
